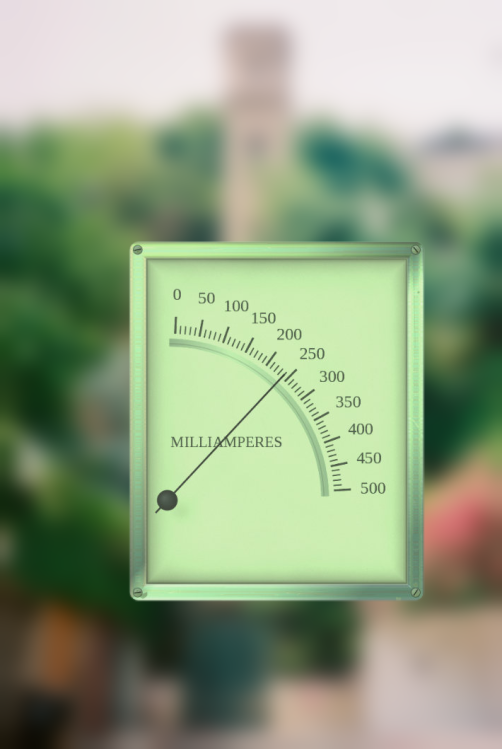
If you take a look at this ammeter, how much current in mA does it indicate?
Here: 240 mA
